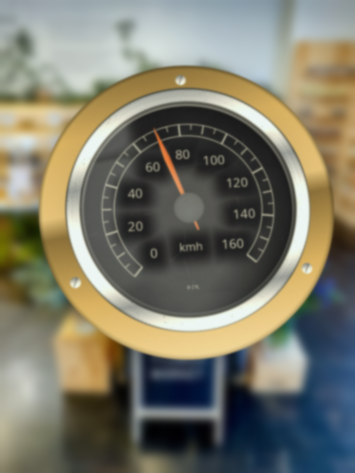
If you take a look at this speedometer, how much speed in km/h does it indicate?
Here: 70 km/h
